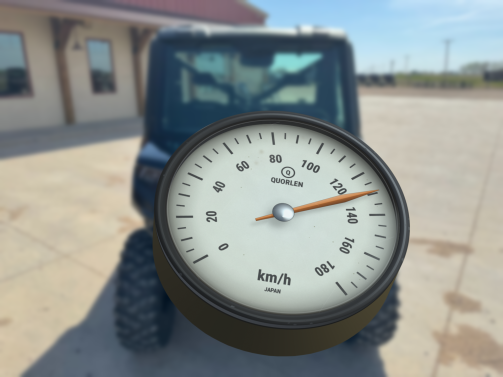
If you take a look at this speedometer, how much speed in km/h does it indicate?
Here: 130 km/h
